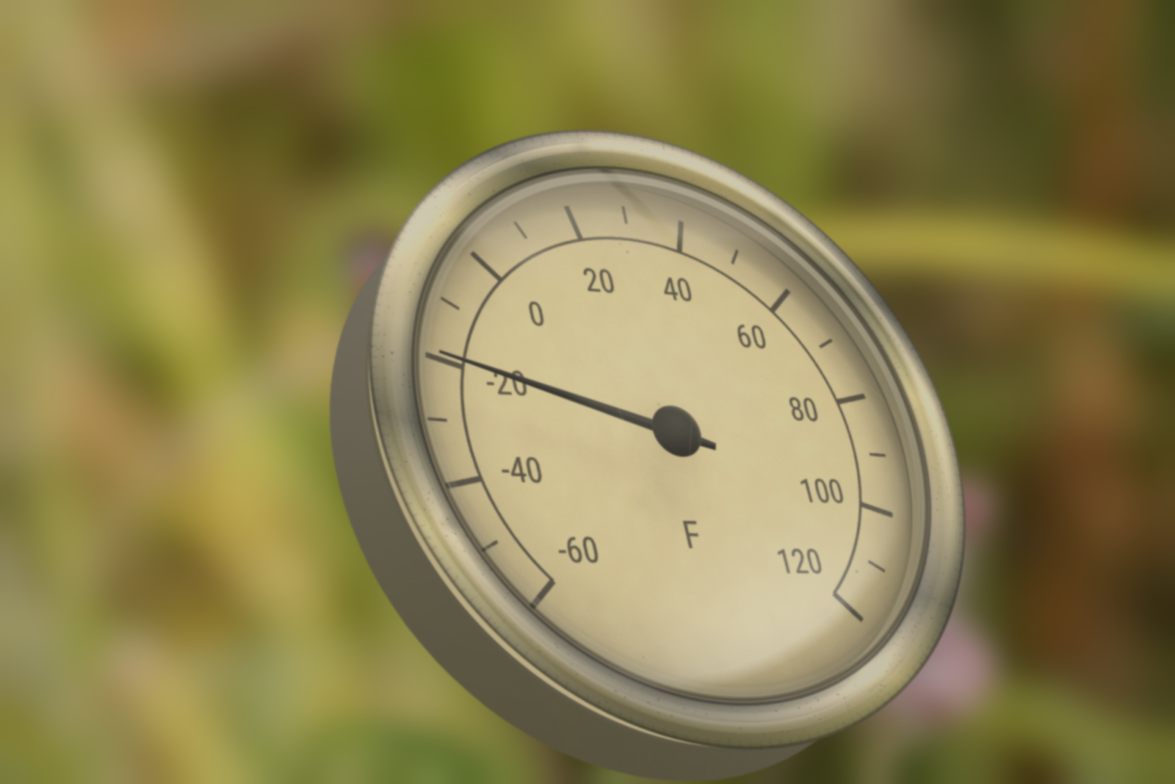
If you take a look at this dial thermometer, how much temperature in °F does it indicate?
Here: -20 °F
